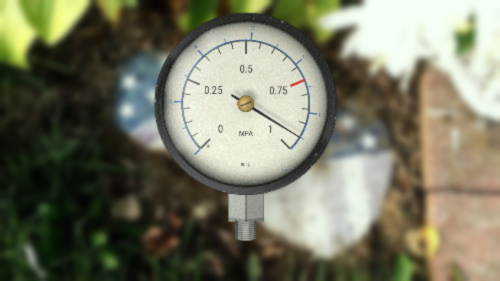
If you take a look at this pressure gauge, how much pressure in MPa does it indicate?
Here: 0.95 MPa
